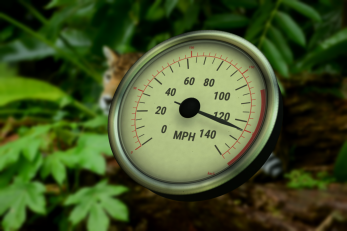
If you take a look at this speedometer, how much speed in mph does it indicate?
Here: 125 mph
